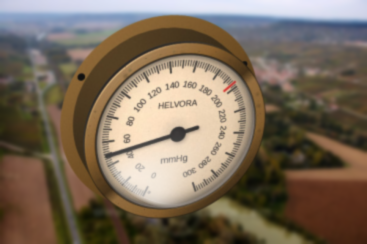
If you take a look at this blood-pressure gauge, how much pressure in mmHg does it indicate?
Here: 50 mmHg
